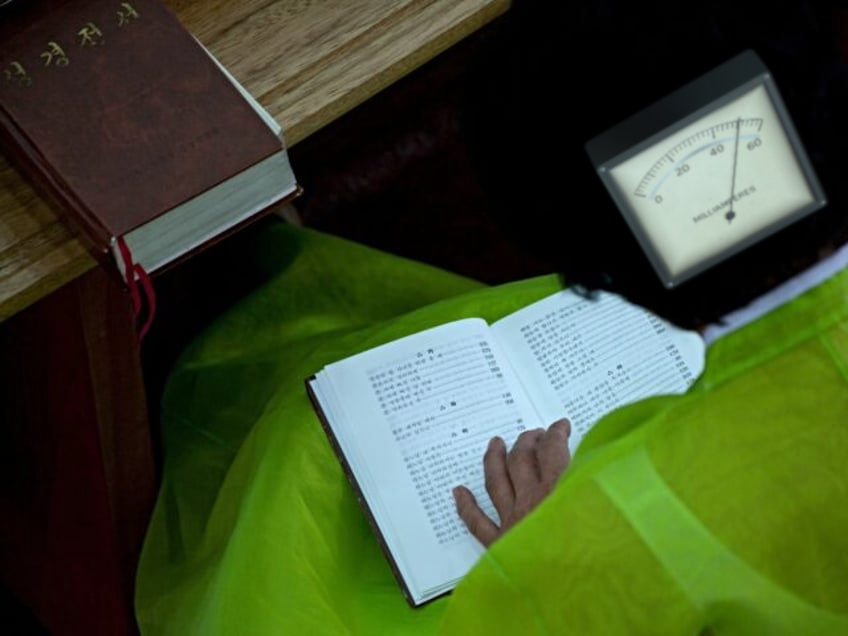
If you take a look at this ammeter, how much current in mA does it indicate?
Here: 50 mA
